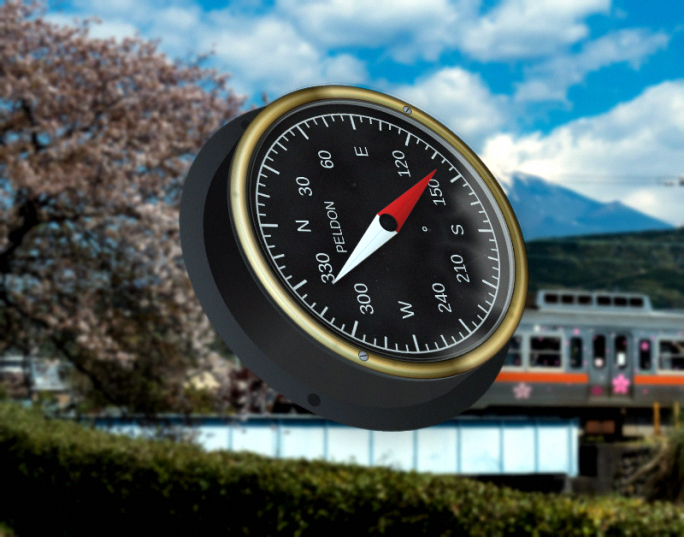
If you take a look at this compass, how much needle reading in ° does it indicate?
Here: 140 °
